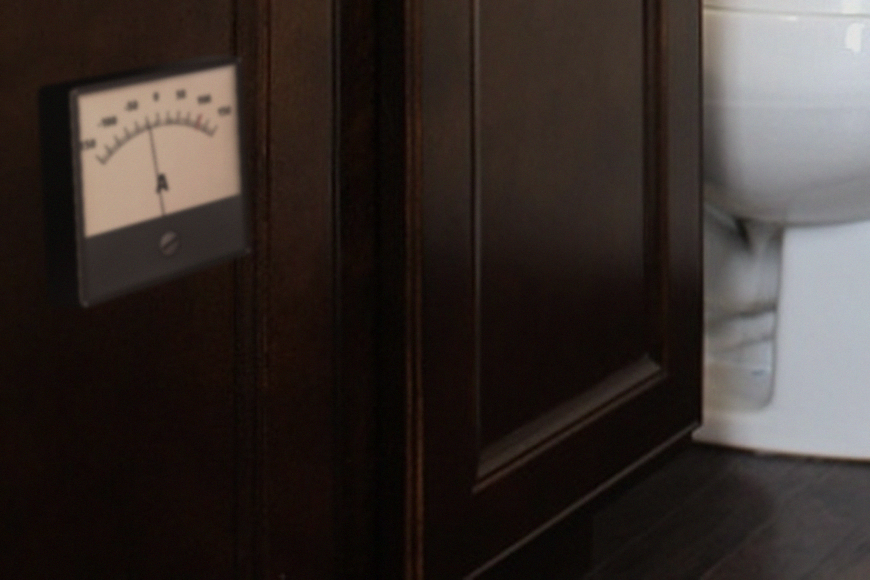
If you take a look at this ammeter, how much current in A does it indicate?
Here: -25 A
